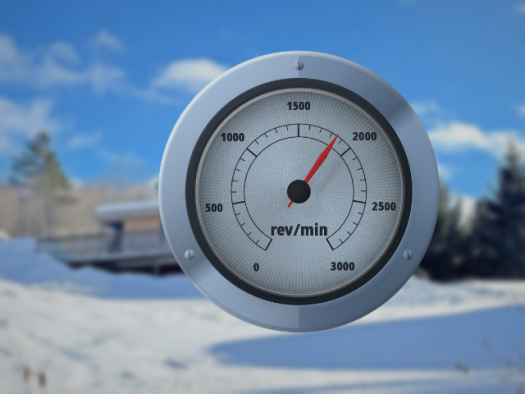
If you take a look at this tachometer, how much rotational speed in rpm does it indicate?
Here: 1850 rpm
